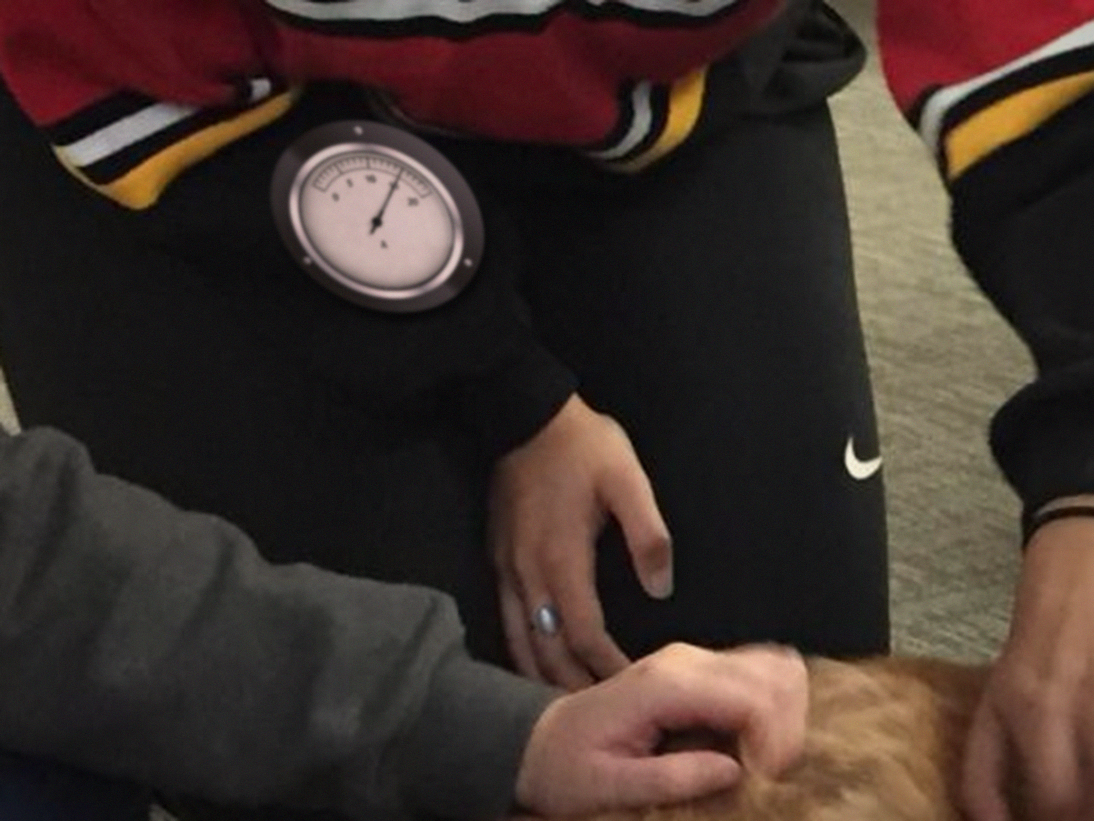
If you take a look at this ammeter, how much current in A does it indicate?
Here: 15 A
